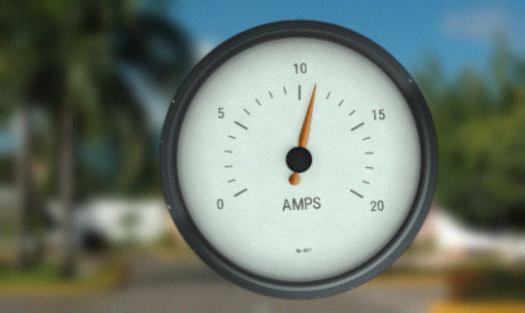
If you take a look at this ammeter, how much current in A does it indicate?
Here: 11 A
